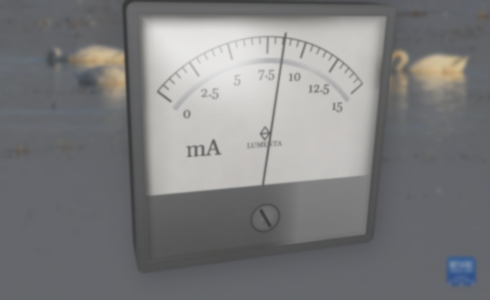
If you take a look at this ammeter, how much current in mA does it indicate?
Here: 8.5 mA
